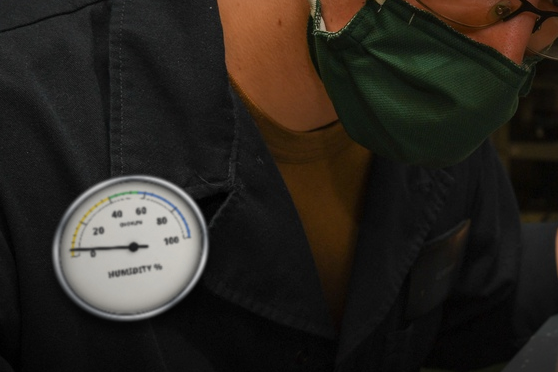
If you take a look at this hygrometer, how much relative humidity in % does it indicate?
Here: 4 %
